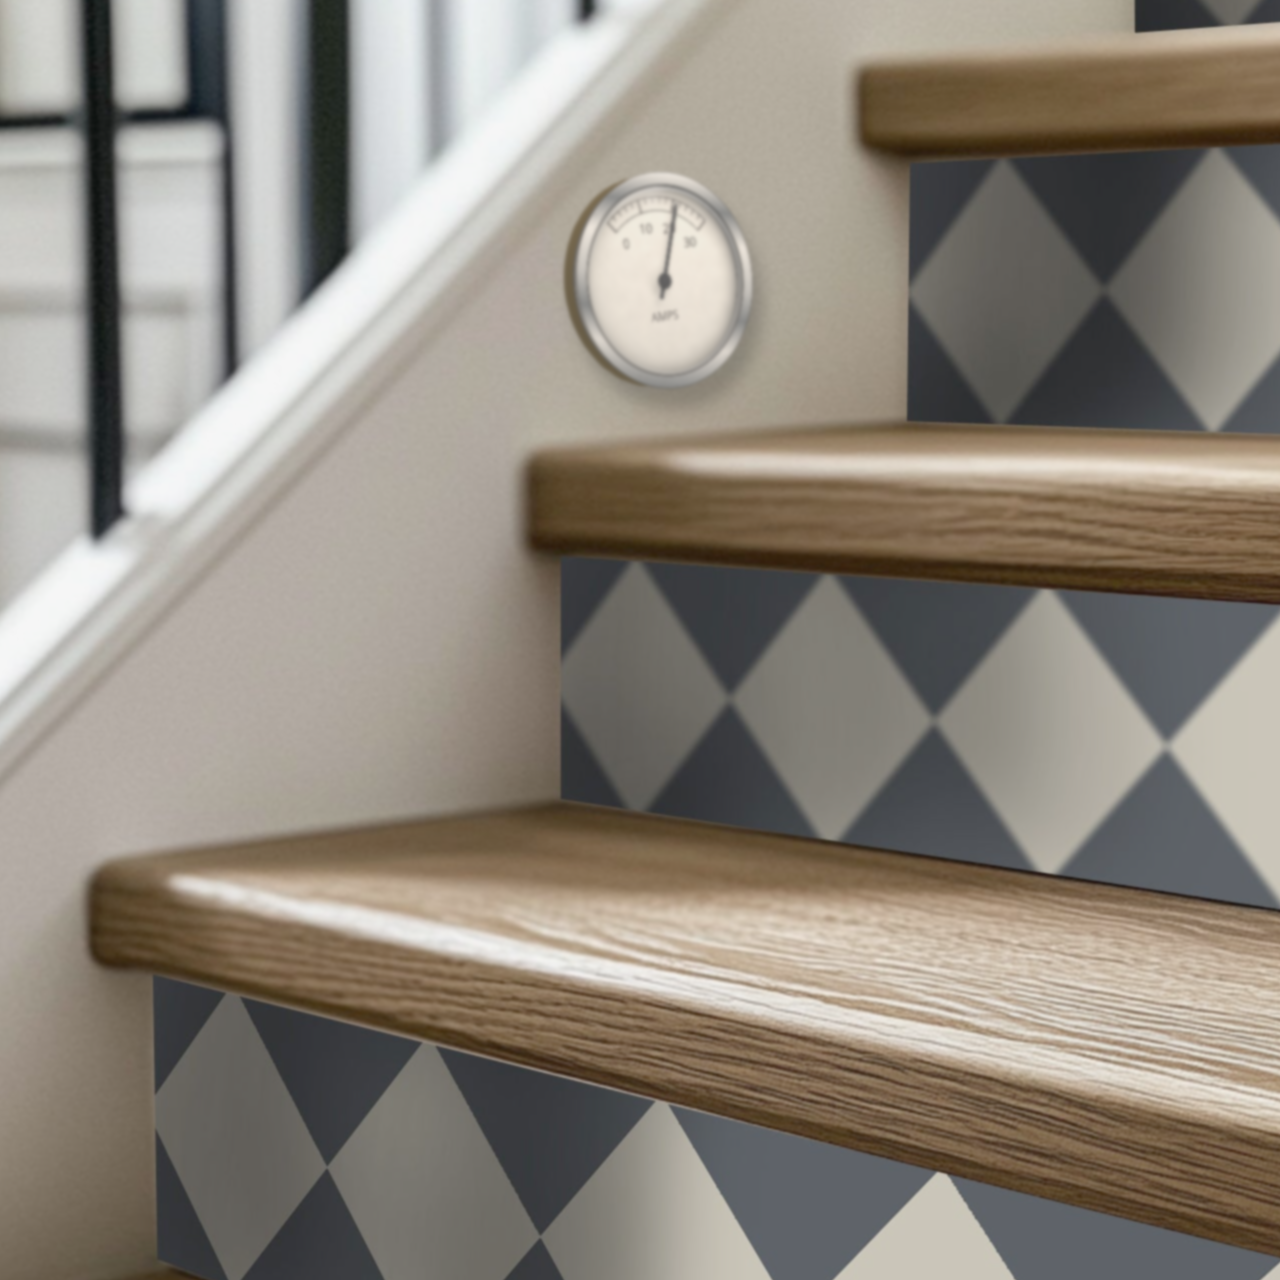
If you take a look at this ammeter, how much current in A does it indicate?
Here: 20 A
